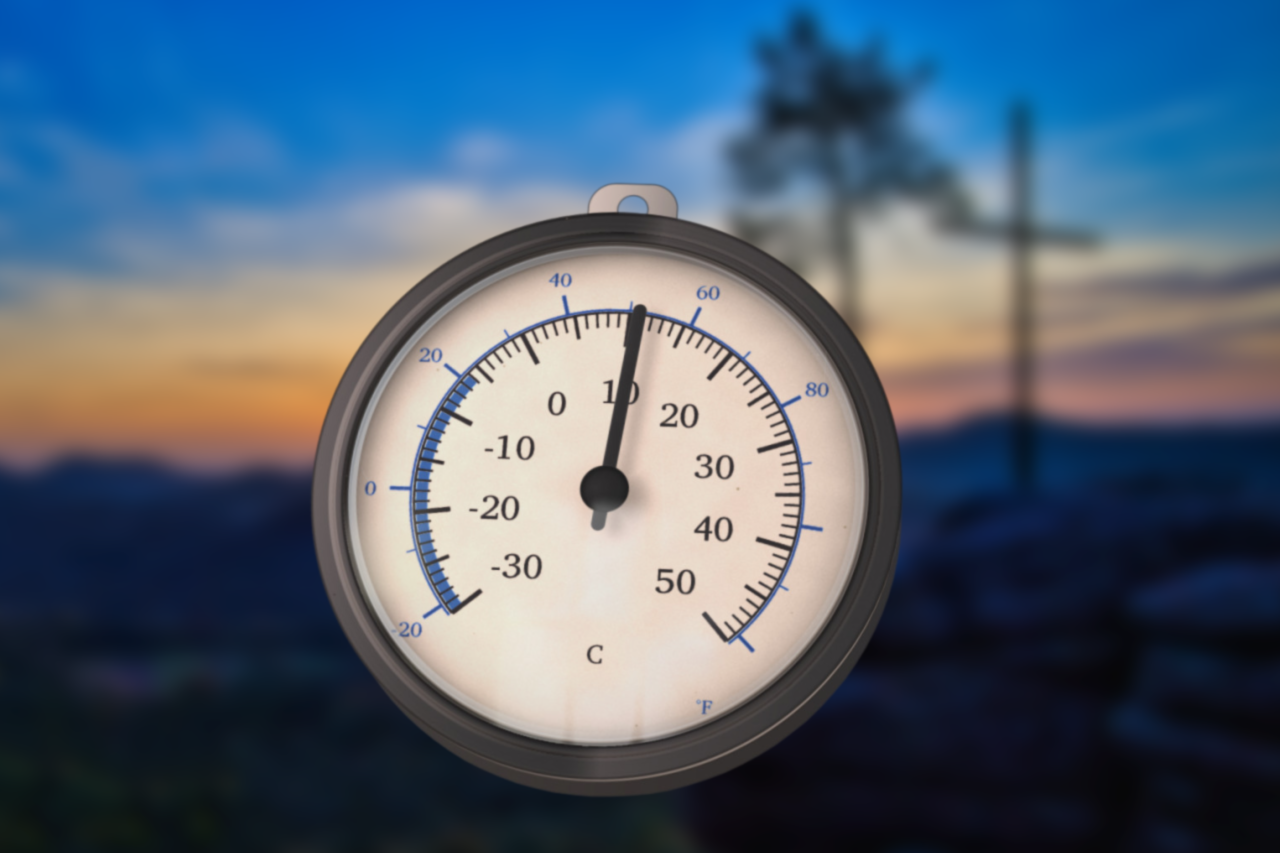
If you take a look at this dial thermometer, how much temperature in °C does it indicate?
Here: 11 °C
